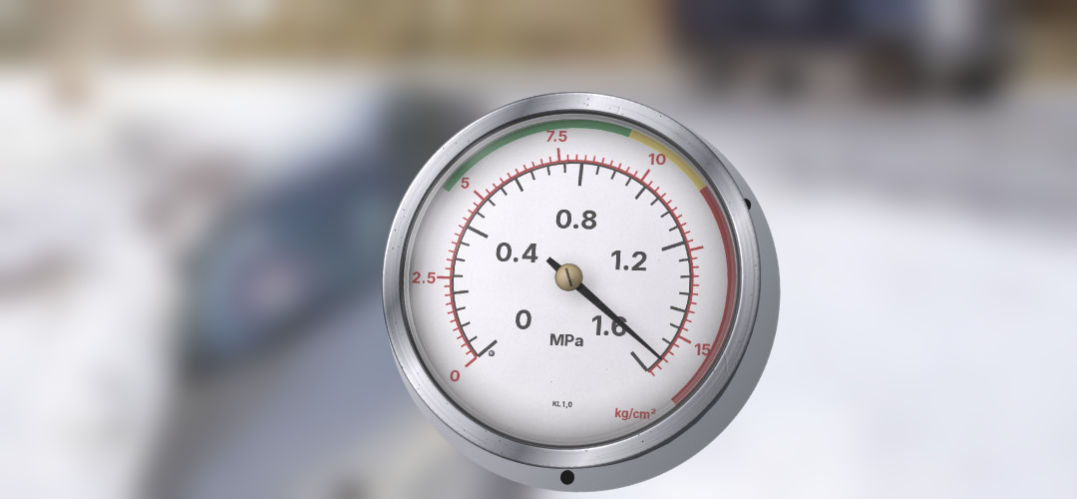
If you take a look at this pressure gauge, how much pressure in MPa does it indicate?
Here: 1.55 MPa
